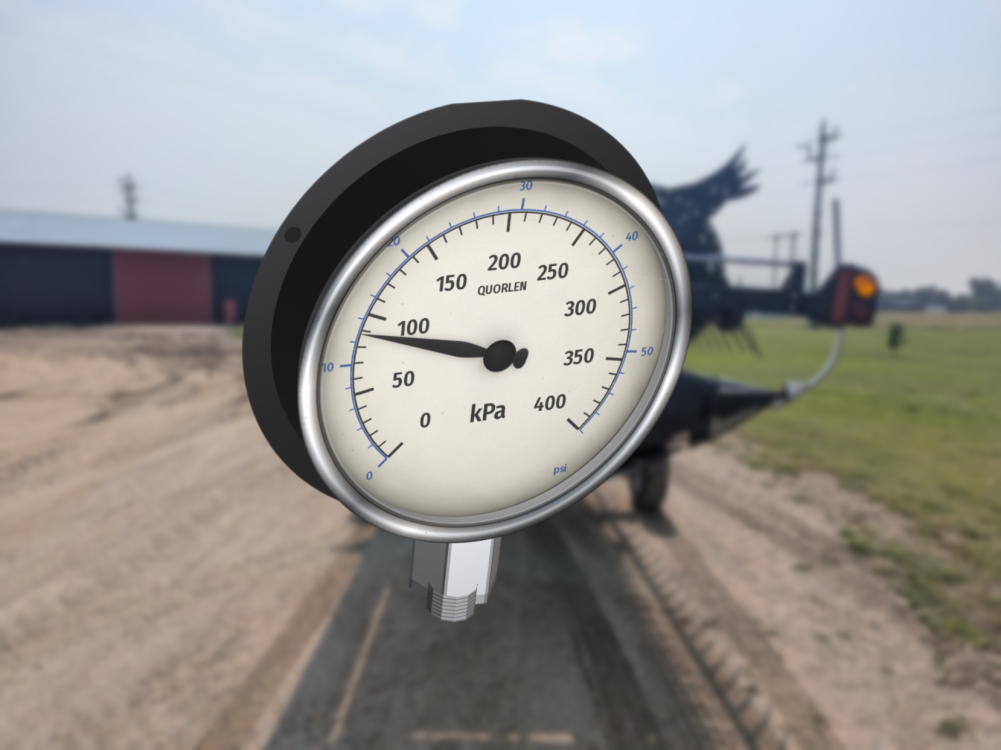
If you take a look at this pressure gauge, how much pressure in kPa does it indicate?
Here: 90 kPa
